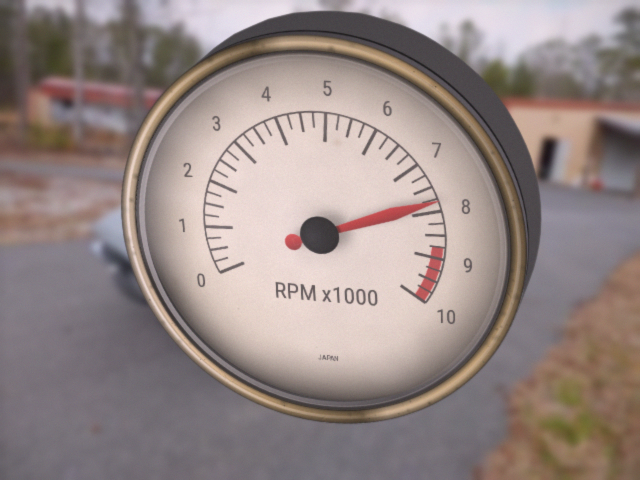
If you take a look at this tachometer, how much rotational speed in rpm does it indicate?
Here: 7750 rpm
